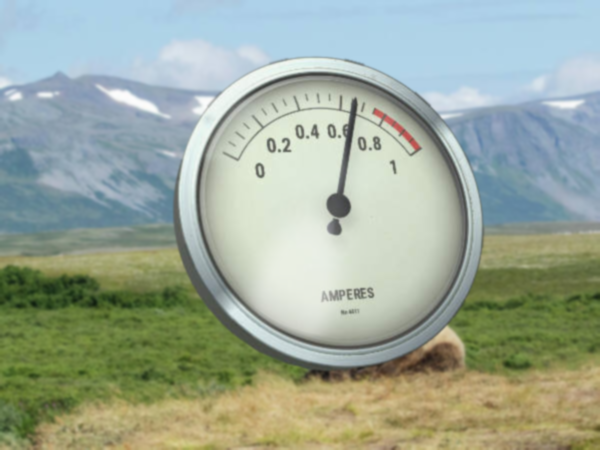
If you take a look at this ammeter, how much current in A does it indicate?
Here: 0.65 A
